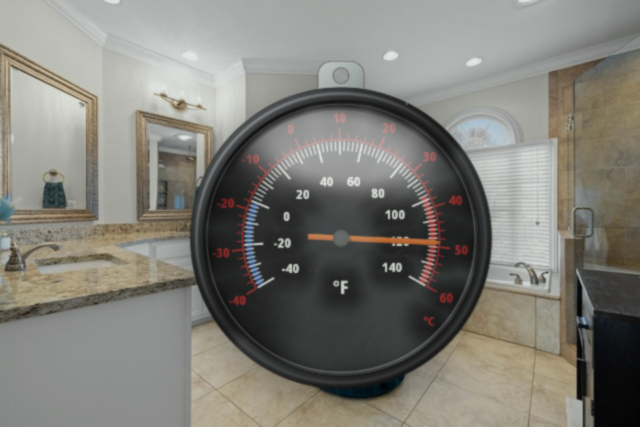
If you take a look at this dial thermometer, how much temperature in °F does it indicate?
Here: 120 °F
